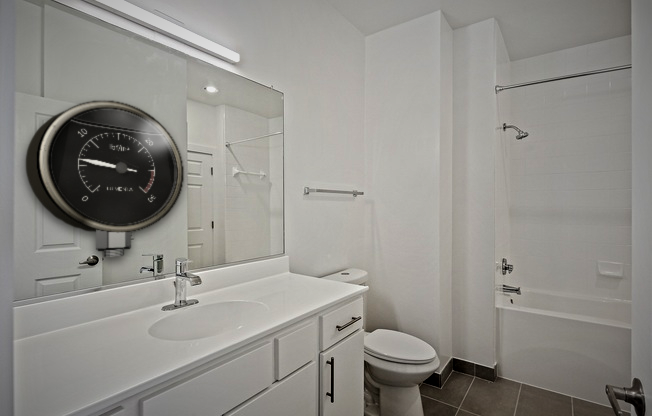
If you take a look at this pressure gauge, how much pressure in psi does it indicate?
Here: 6 psi
